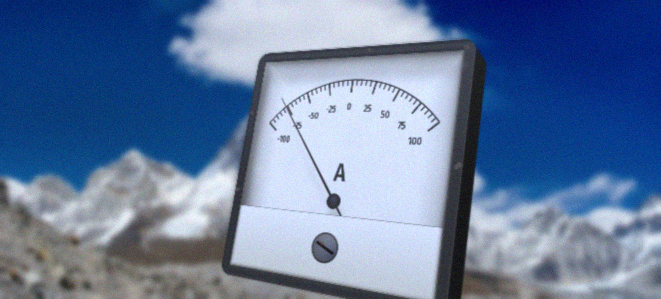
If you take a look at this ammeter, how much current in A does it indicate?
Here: -75 A
